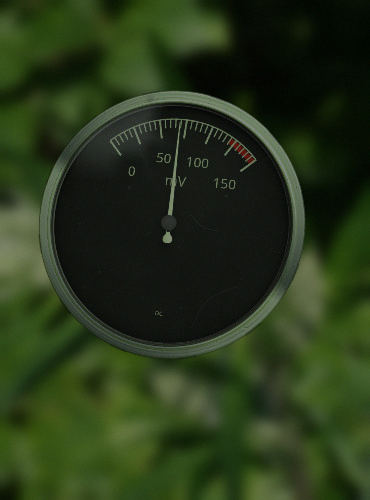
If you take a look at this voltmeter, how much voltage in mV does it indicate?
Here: 70 mV
